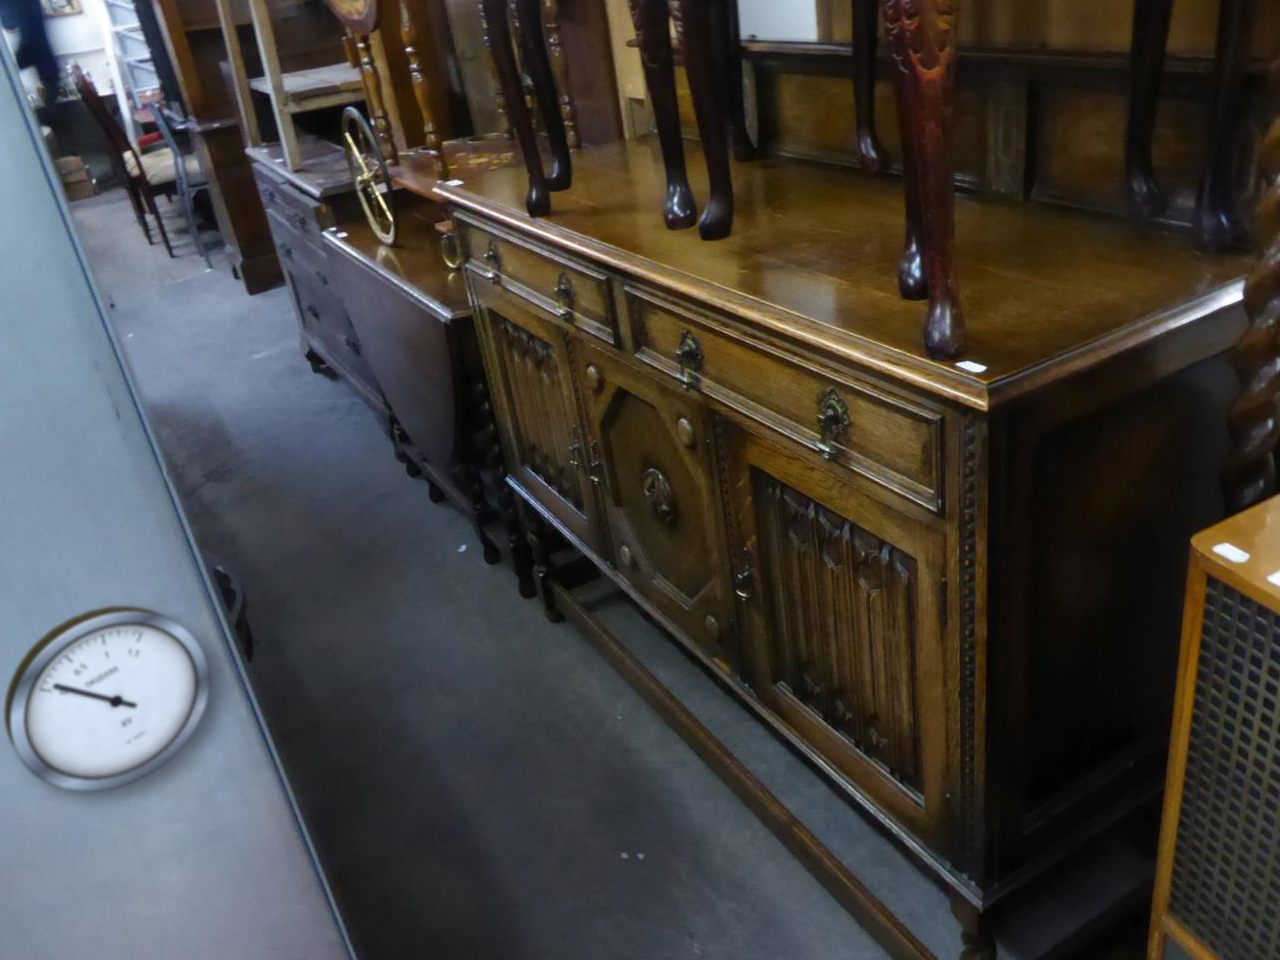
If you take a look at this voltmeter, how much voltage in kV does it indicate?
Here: 0.1 kV
